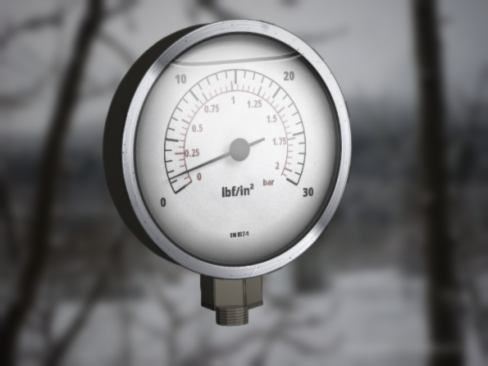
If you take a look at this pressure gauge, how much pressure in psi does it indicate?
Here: 1.5 psi
